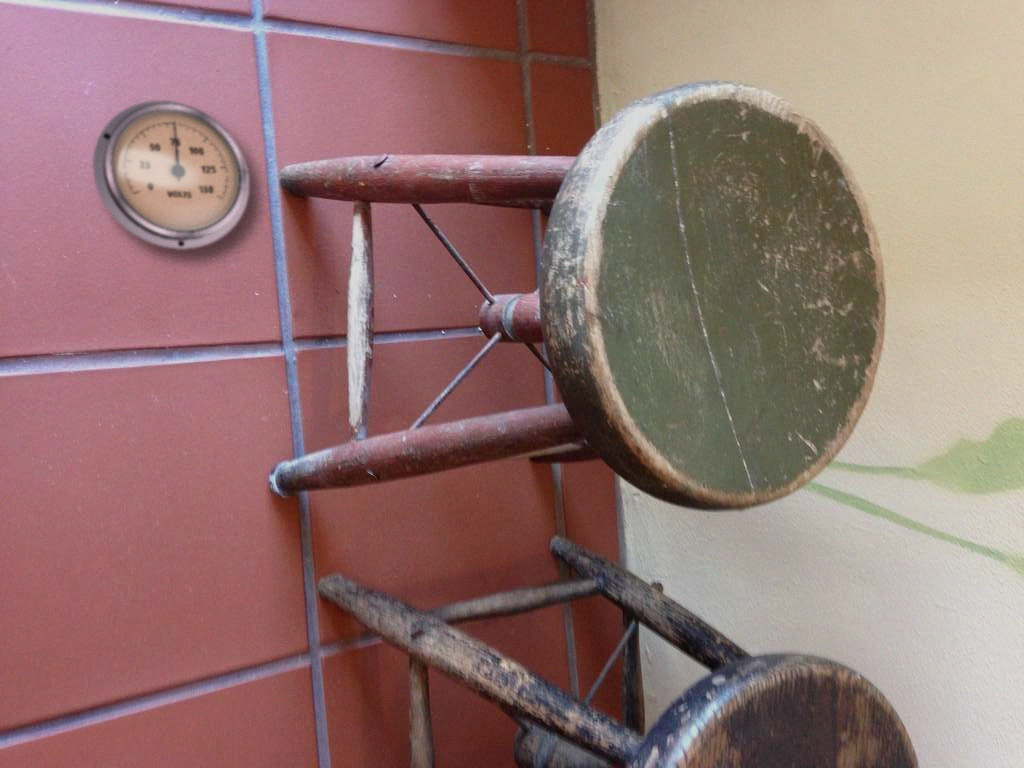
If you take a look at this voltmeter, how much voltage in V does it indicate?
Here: 75 V
